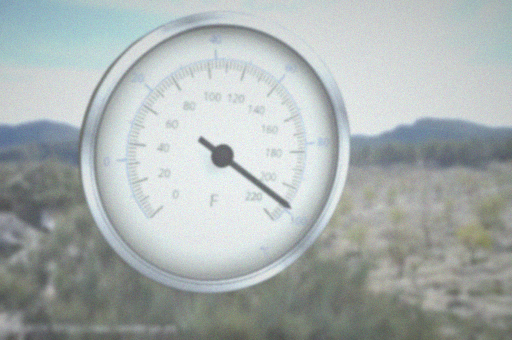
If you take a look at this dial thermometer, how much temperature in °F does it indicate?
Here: 210 °F
